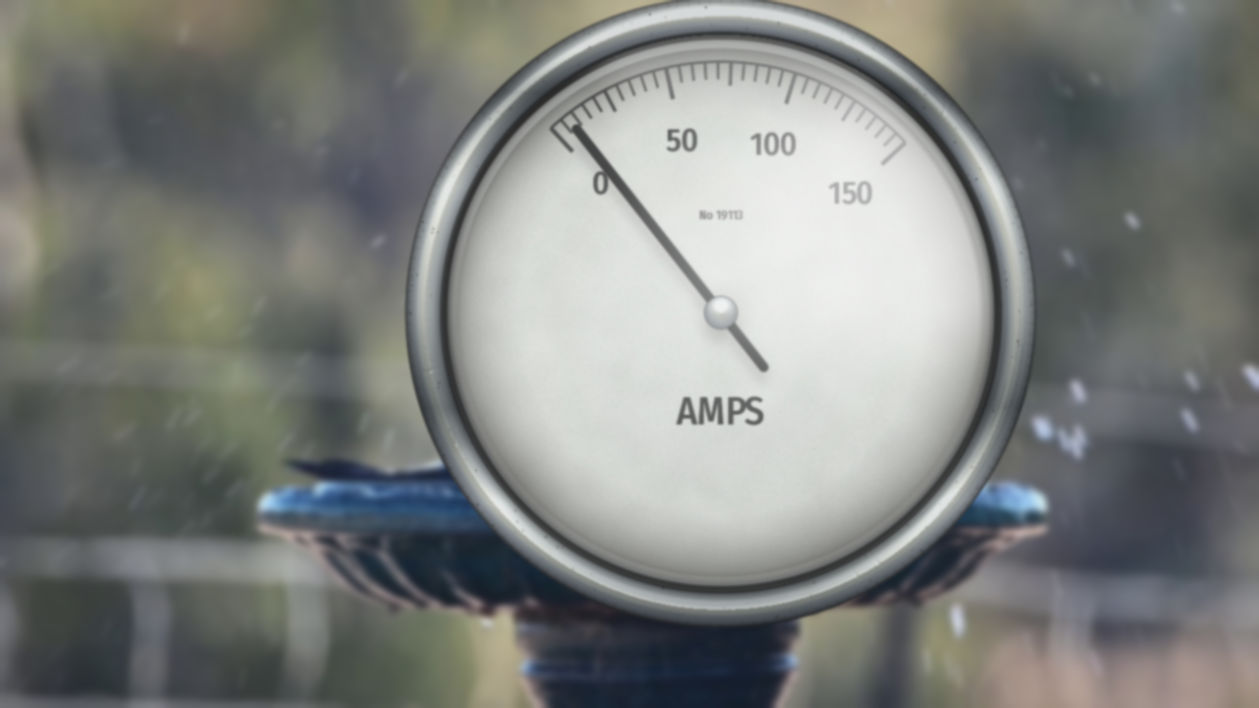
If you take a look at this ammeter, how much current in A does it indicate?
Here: 7.5 A
